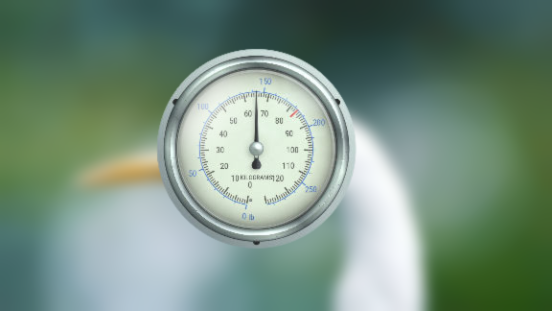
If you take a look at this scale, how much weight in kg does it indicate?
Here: 65 kg
